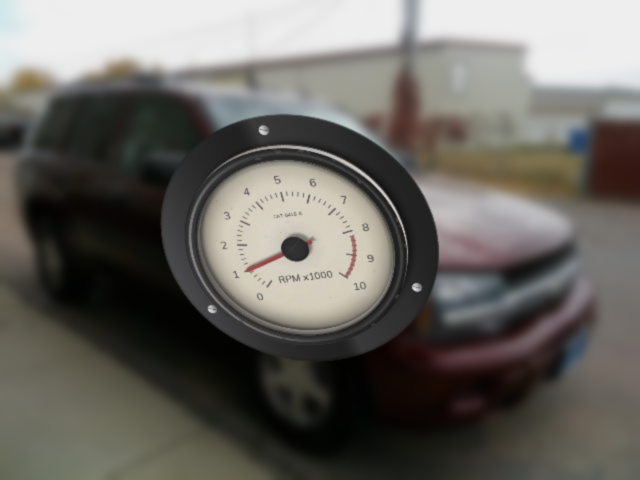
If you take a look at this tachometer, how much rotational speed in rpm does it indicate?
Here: 1000 rpm
